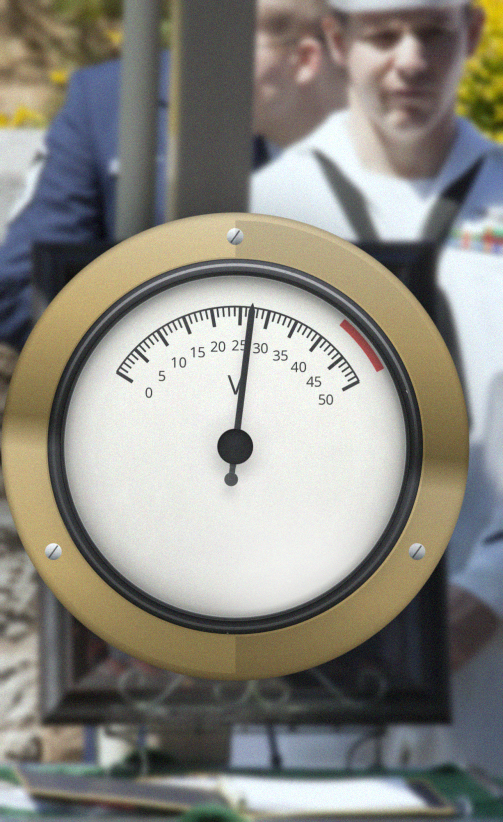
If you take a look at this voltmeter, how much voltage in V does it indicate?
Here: 27 V
